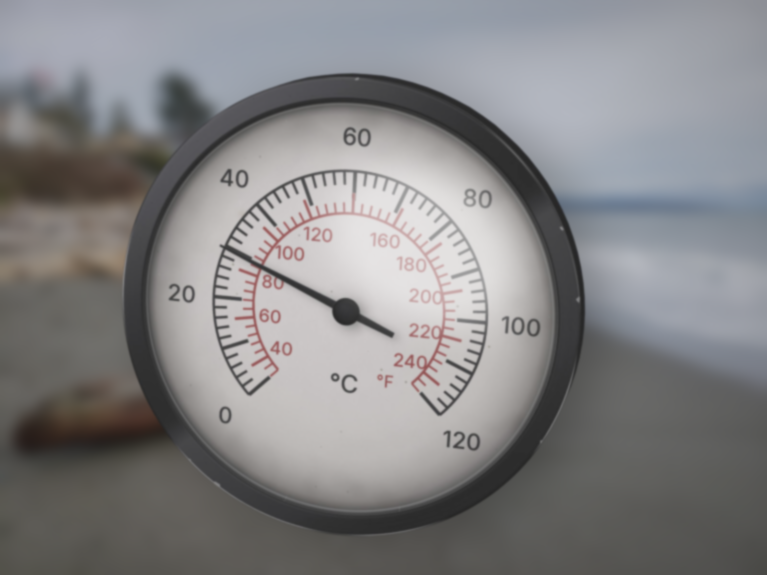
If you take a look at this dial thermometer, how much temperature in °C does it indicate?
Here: 30 °C
